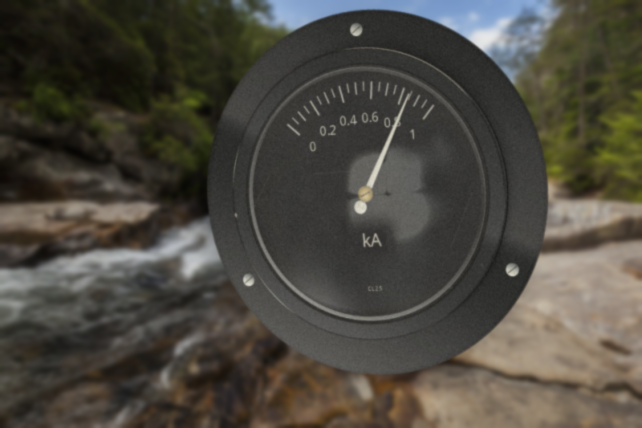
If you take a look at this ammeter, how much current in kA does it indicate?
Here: 0.85 kA
